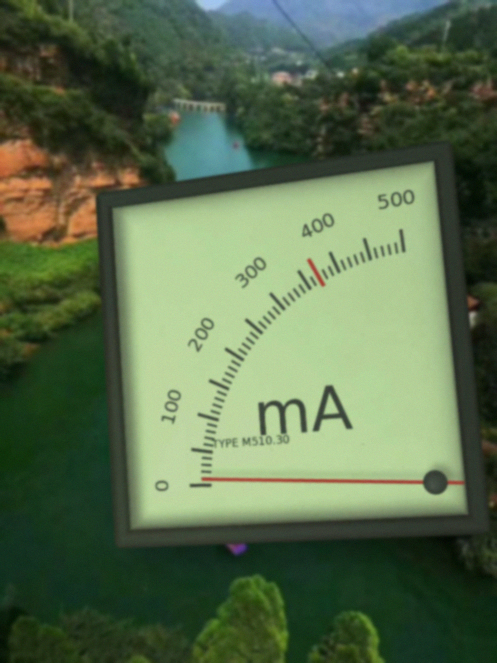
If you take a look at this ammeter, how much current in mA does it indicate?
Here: 10 mA
